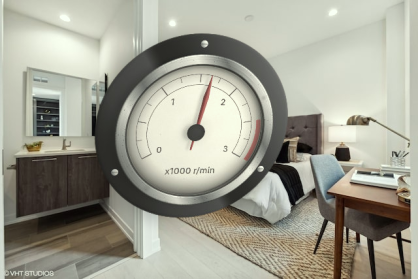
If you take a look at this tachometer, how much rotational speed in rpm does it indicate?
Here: 1625 rpm
